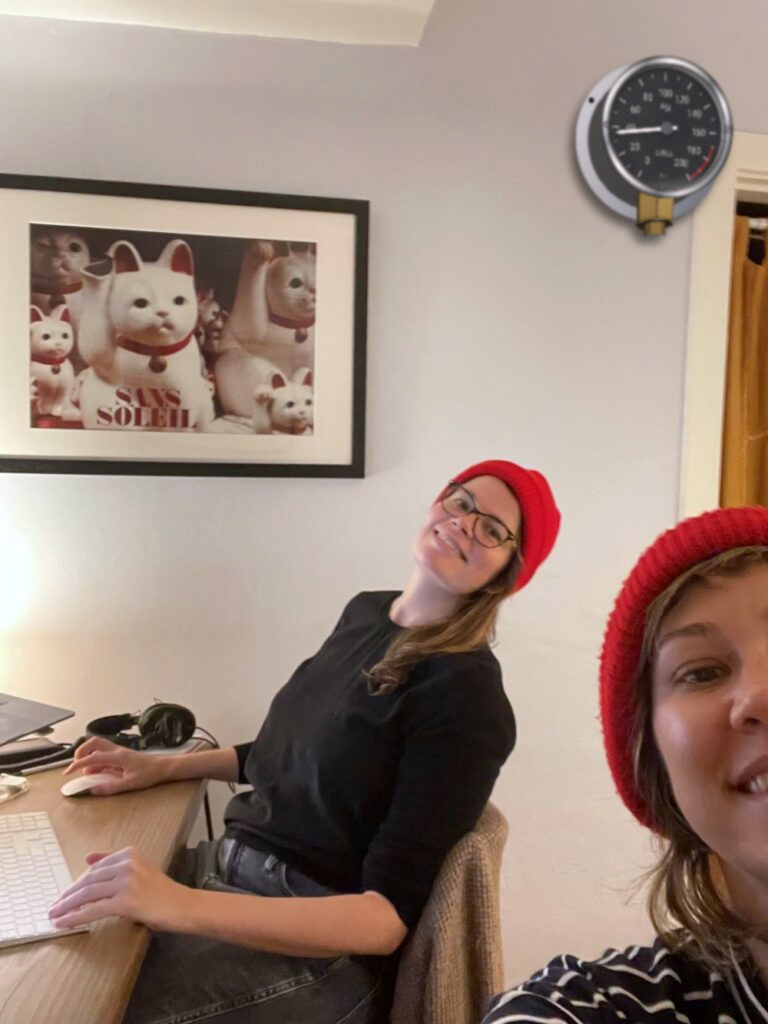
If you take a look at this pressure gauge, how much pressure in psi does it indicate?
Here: 35 psi
